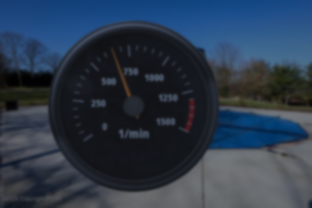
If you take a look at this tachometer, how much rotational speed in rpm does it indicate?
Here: 650 rpm
